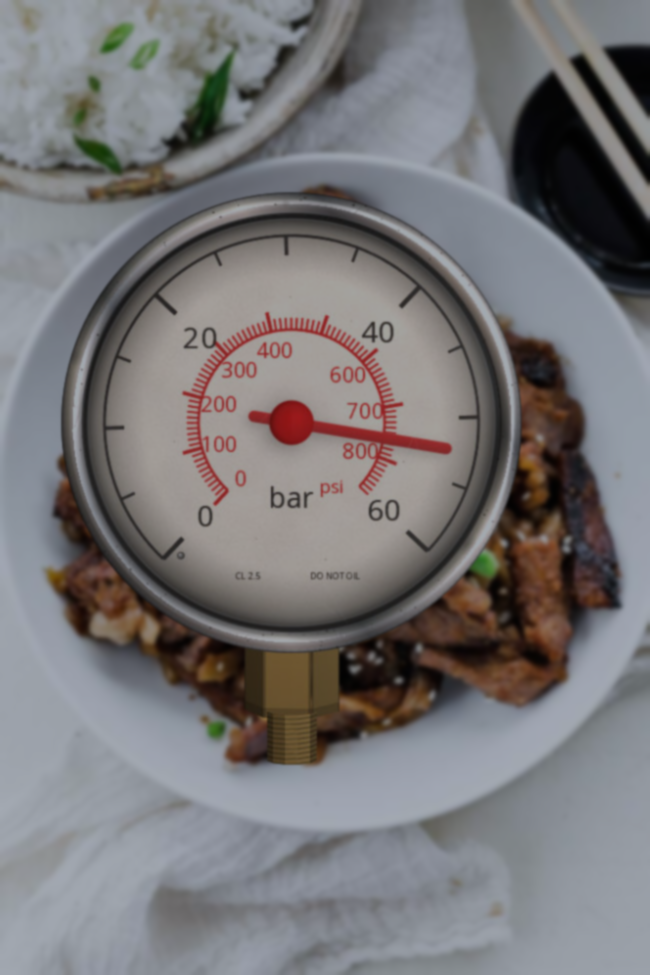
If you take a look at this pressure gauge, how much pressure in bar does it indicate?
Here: 52.5 bar
